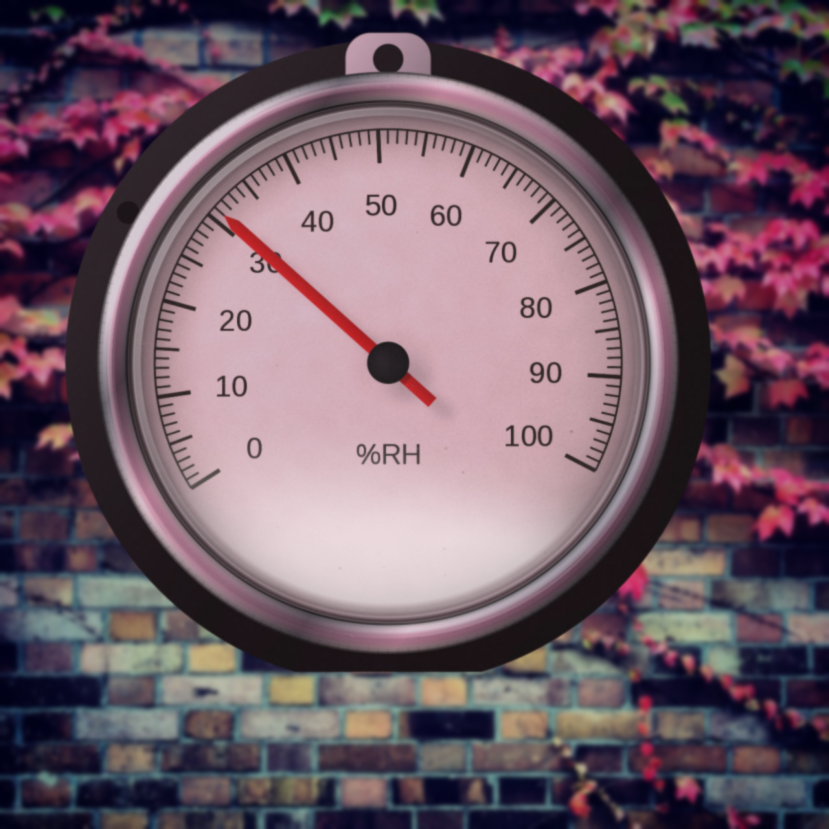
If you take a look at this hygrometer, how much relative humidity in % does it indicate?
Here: 31 %
